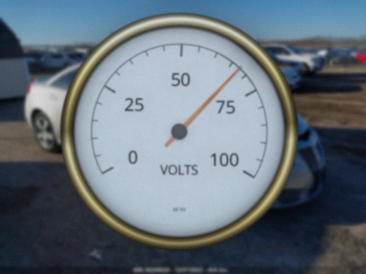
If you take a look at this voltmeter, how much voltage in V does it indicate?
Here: 67.5 V
